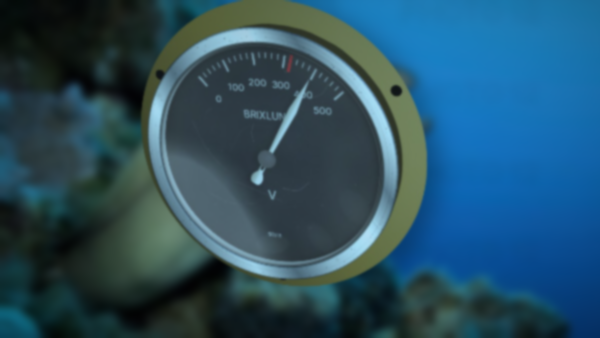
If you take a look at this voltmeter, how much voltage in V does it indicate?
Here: 400 V
